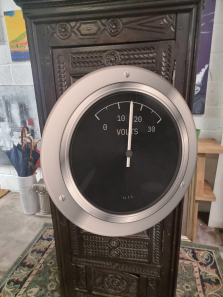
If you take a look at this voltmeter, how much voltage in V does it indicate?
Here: 15 V
